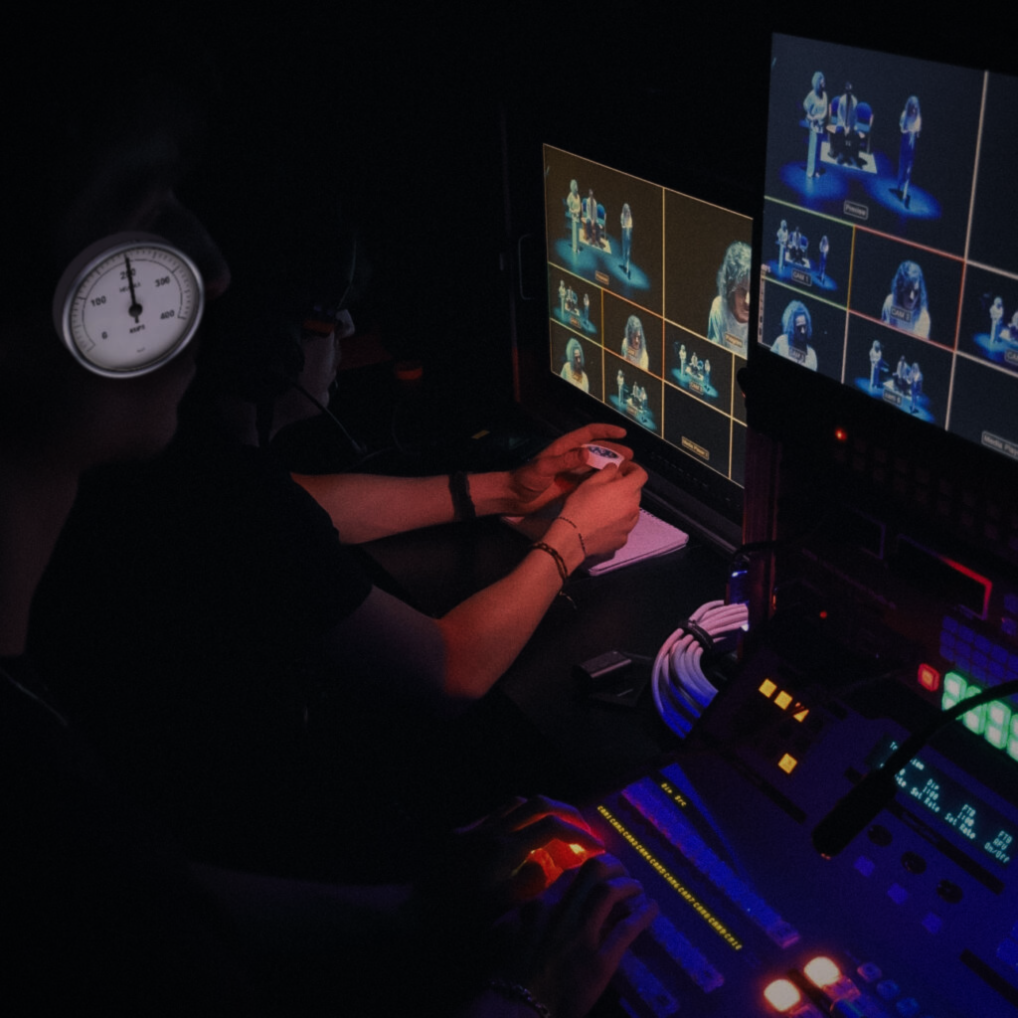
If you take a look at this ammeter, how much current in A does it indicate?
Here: 200 A
